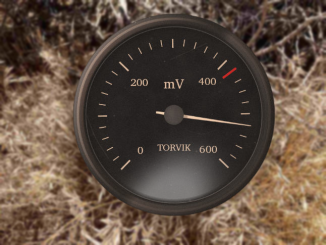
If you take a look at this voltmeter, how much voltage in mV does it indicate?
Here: 520 mV
